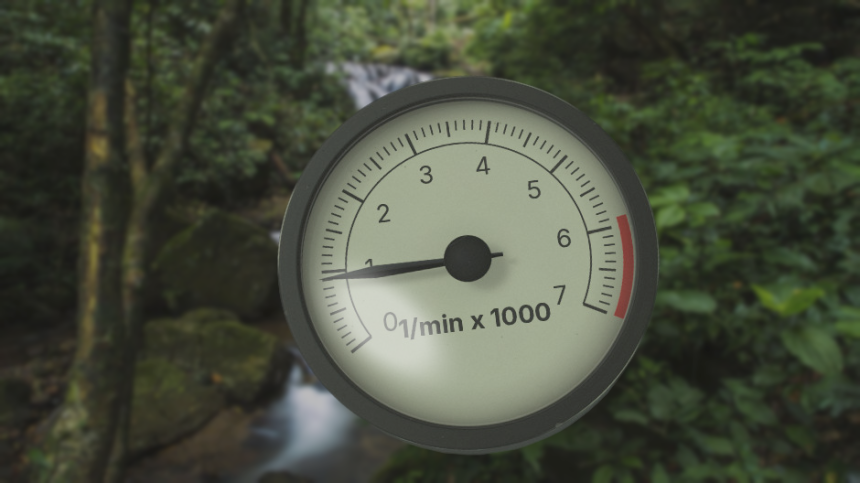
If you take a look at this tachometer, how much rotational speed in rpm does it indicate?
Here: 900 rpm
